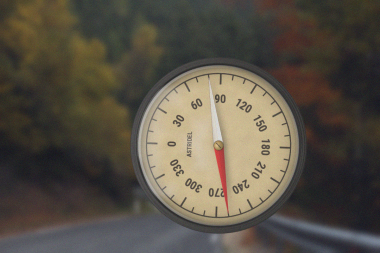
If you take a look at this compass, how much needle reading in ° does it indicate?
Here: 260 °
